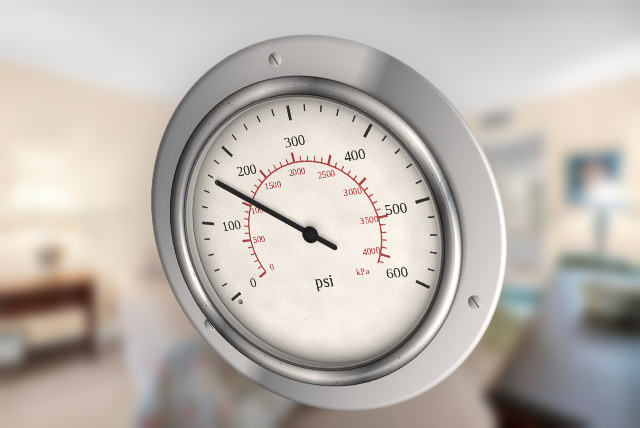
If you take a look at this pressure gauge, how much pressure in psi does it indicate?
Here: 160 psi
